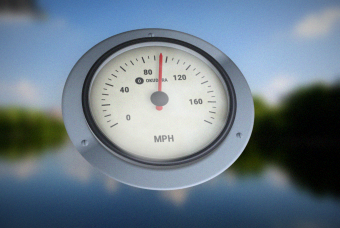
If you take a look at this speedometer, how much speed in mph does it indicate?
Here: 95 mph
